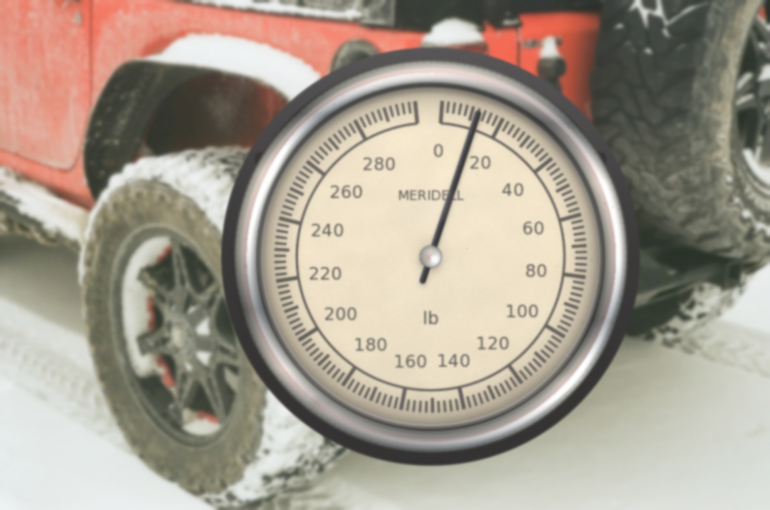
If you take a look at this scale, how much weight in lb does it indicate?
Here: 12 lb
